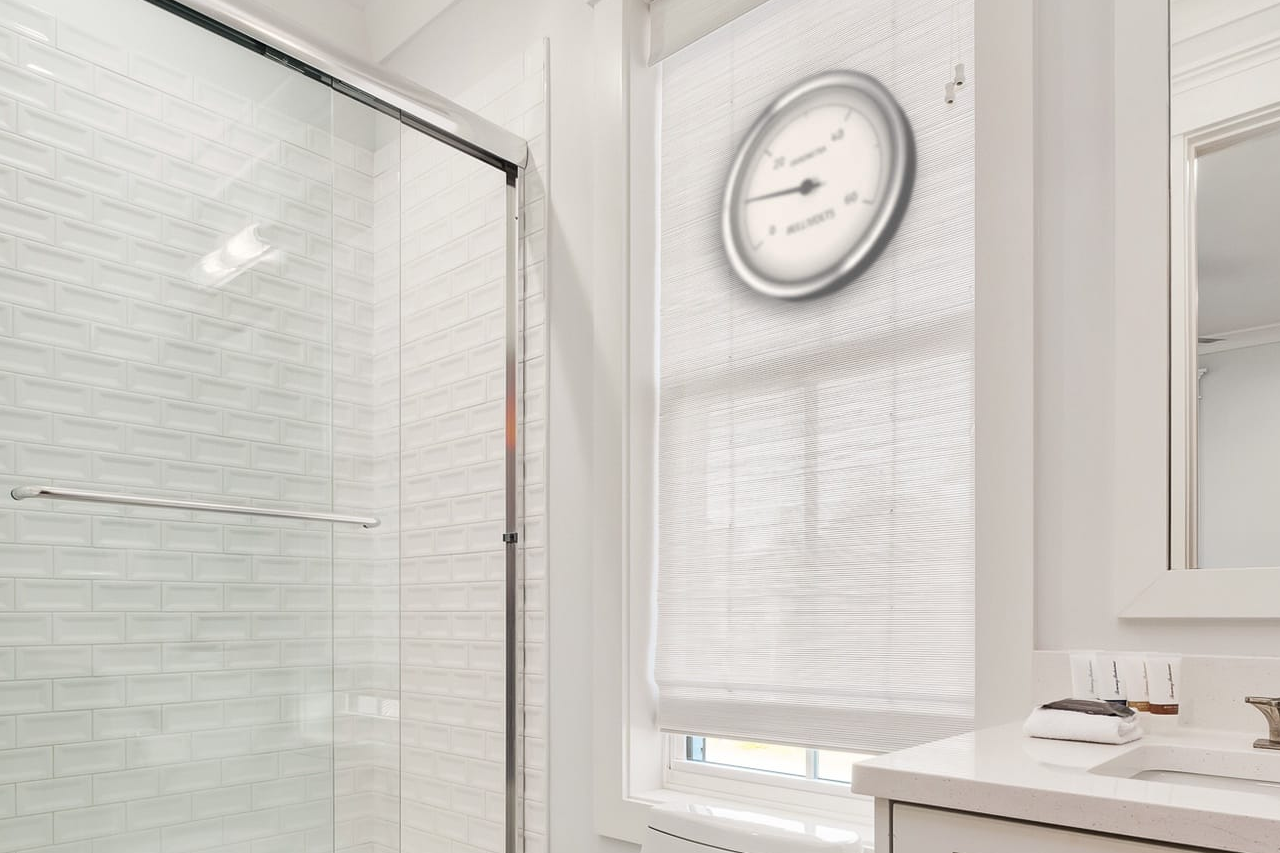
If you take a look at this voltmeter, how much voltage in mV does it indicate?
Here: 10 mV
